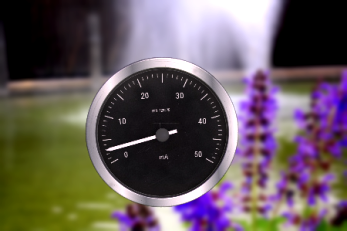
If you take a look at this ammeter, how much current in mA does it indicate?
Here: 3 mA
